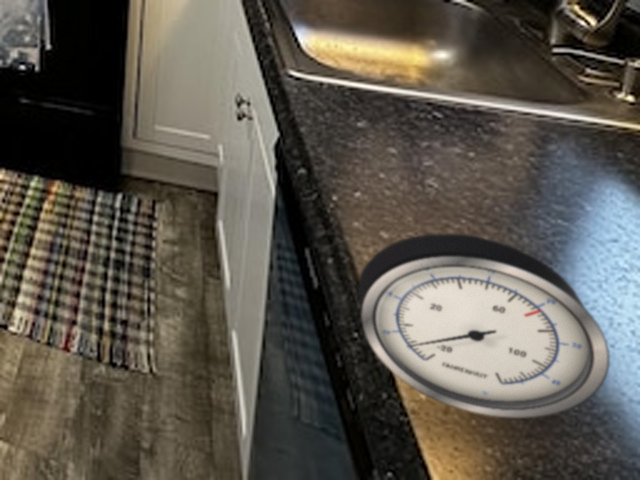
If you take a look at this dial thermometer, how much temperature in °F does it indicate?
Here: -10 °F
